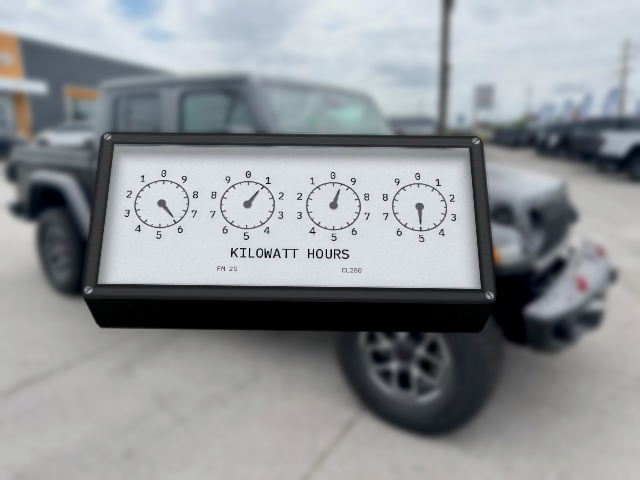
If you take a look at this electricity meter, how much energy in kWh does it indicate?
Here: 6095 kWh
